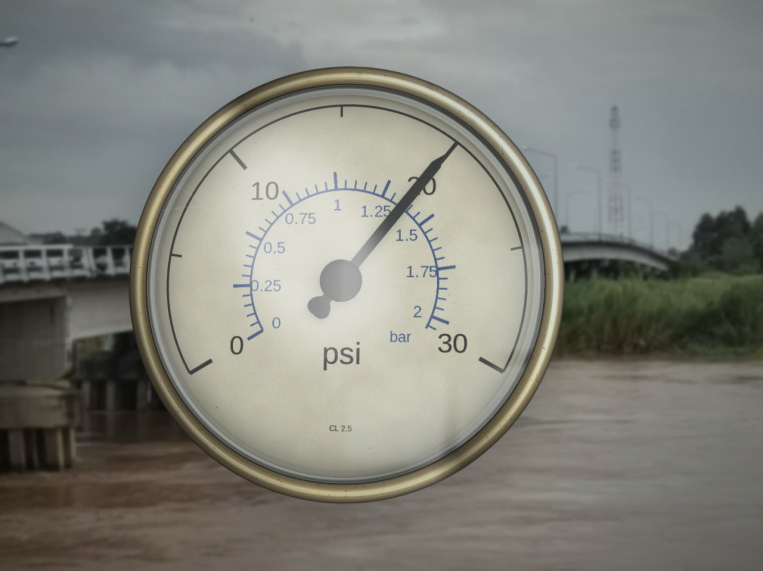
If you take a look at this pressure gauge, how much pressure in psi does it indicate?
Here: 20 psi
